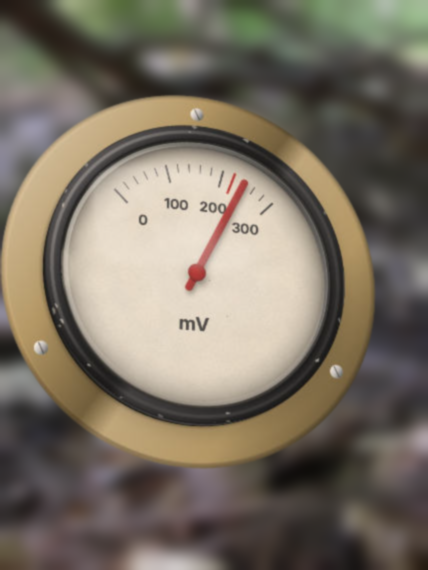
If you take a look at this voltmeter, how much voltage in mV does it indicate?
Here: 240 mV
